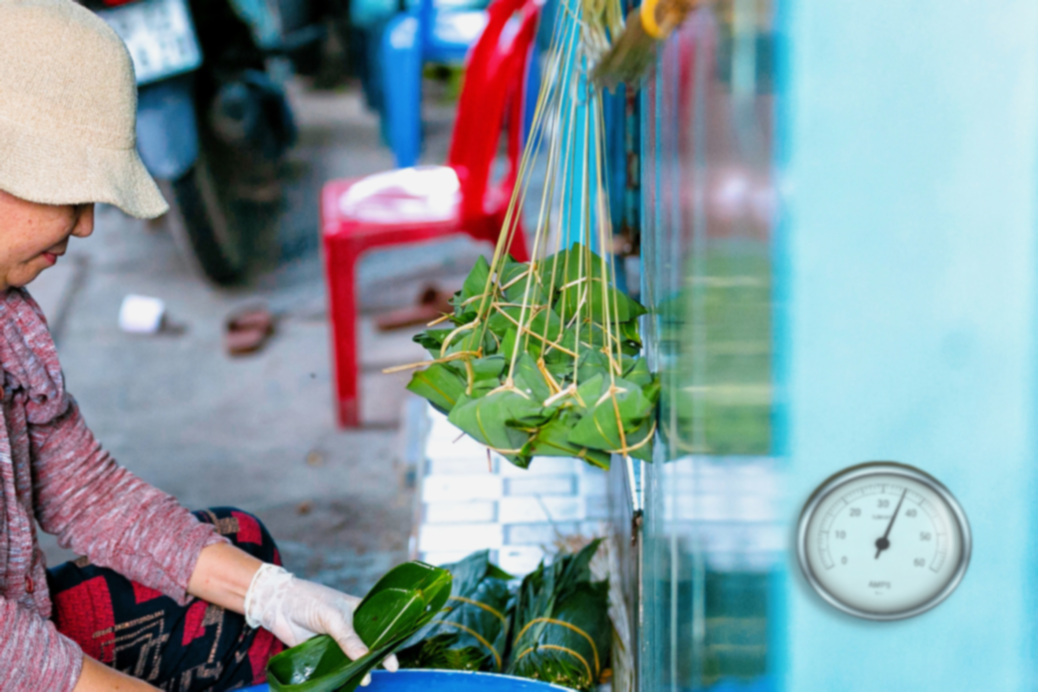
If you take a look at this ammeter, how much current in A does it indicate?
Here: 35 A
